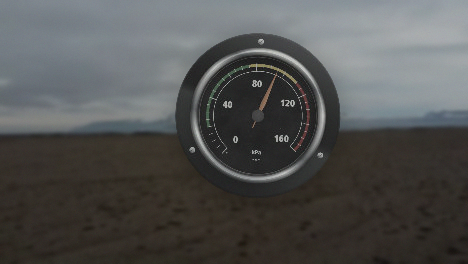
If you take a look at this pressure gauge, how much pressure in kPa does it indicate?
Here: 95 kPa
